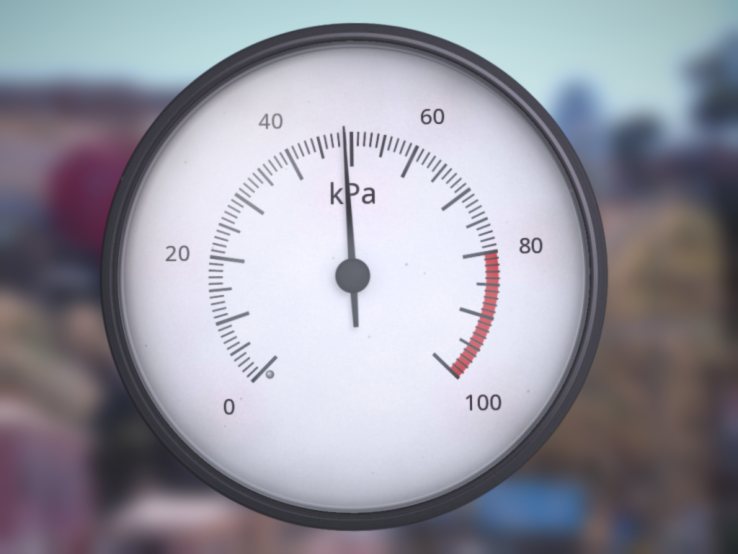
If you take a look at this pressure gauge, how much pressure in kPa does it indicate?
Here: 49 kPa
